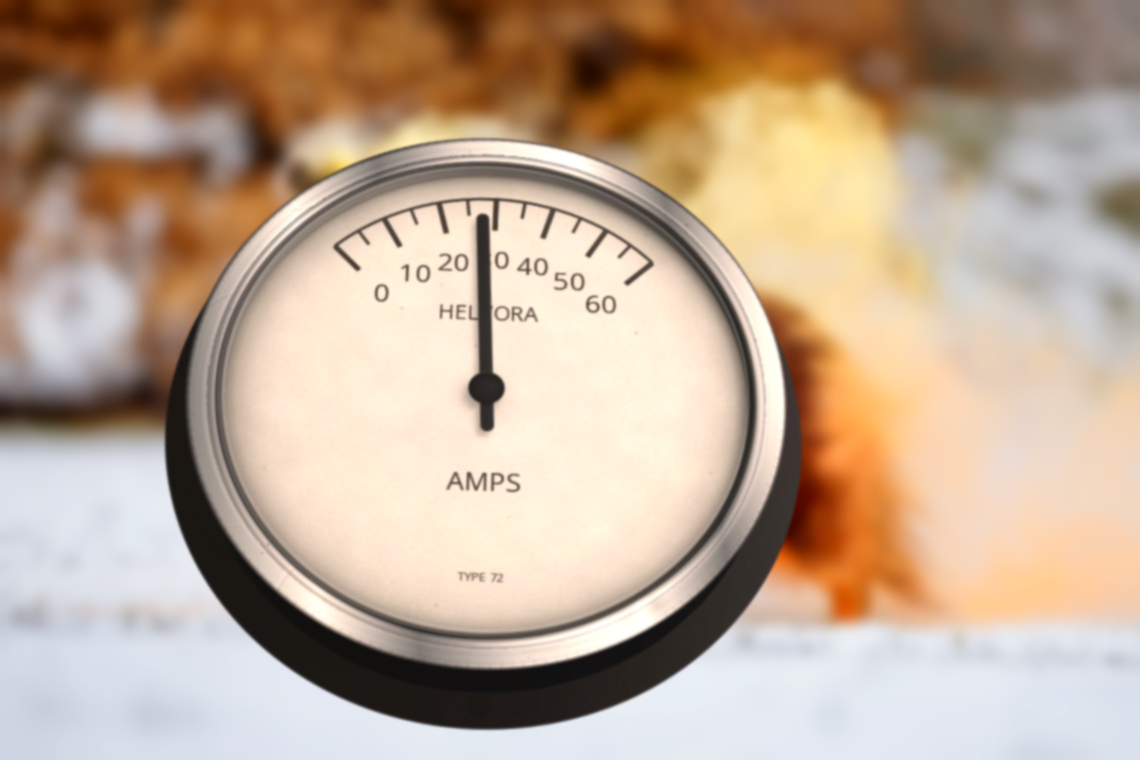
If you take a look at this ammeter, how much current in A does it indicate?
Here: 27.5 A
